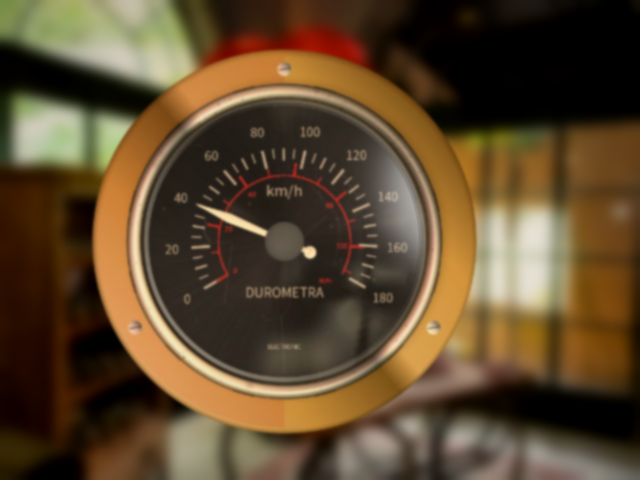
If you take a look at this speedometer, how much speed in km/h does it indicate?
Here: 40 km/h
